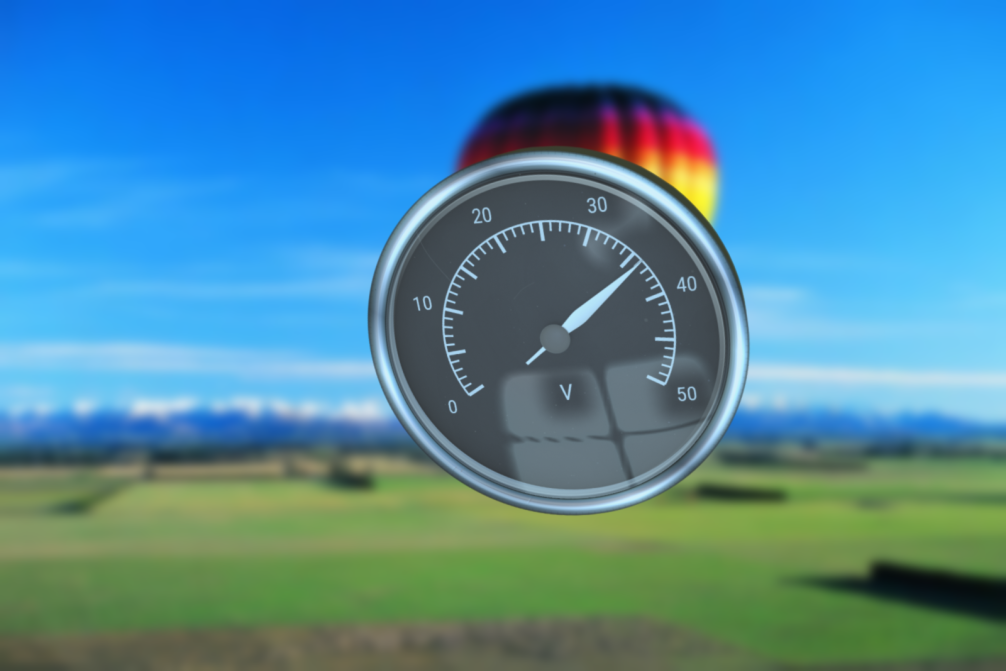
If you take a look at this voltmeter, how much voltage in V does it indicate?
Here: 36 V
